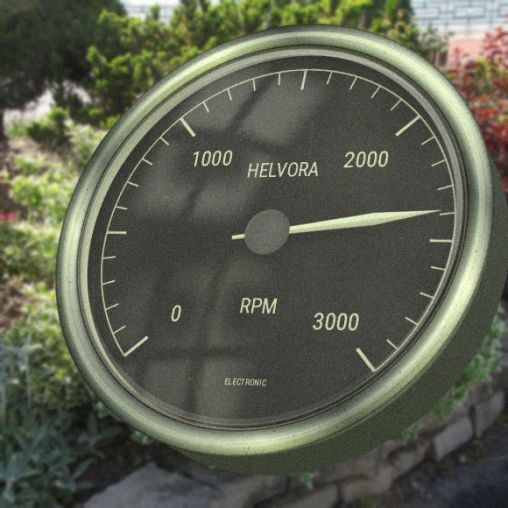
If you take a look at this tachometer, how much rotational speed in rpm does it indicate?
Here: 2400 rpm
